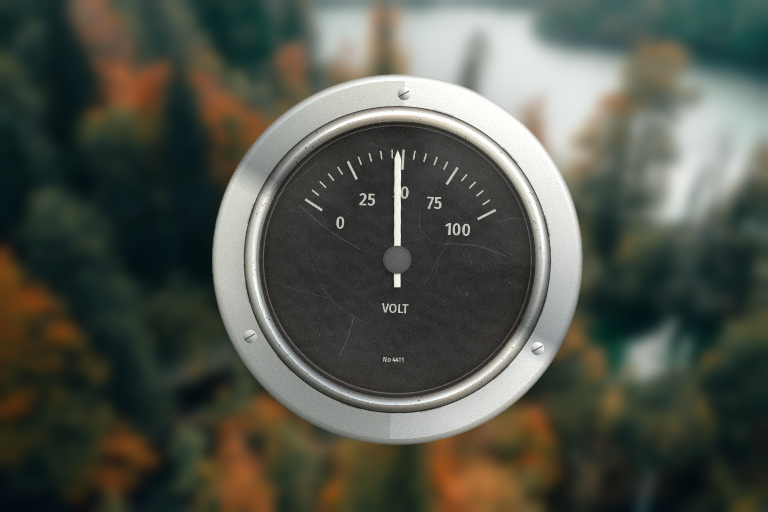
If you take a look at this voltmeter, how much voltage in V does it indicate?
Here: 47.5 V
